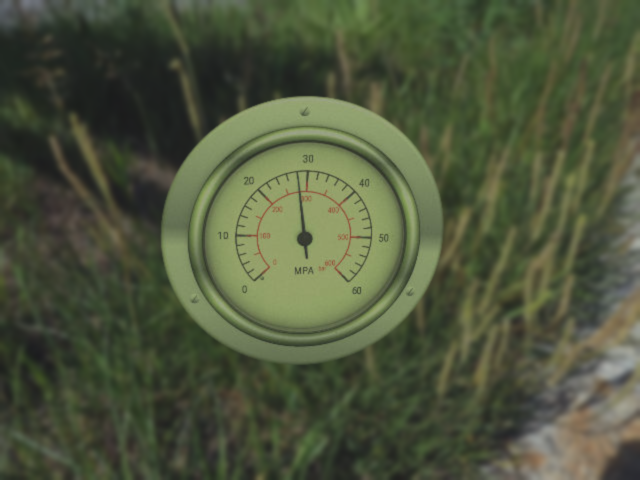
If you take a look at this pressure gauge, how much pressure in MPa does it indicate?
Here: 28 MPa
